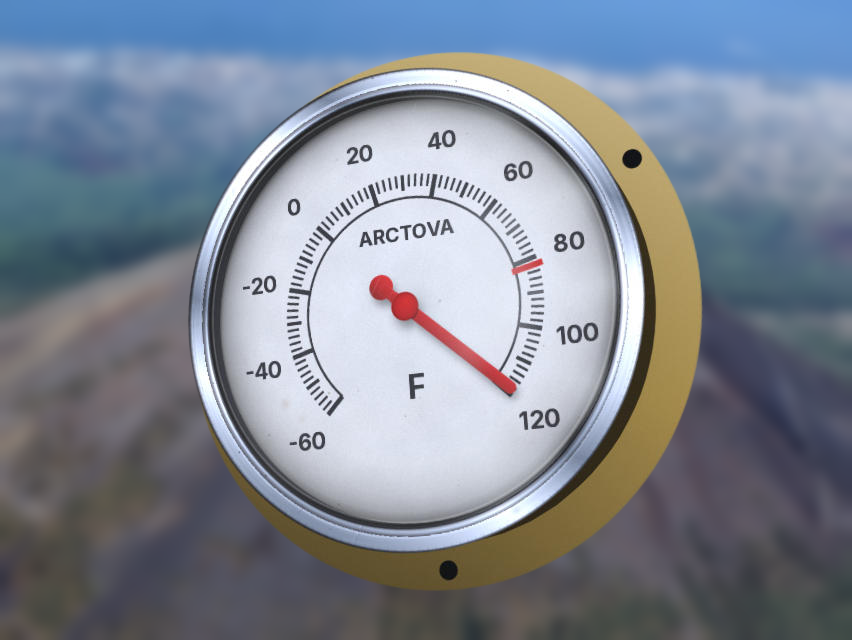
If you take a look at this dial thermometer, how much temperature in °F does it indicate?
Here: 118 °F
